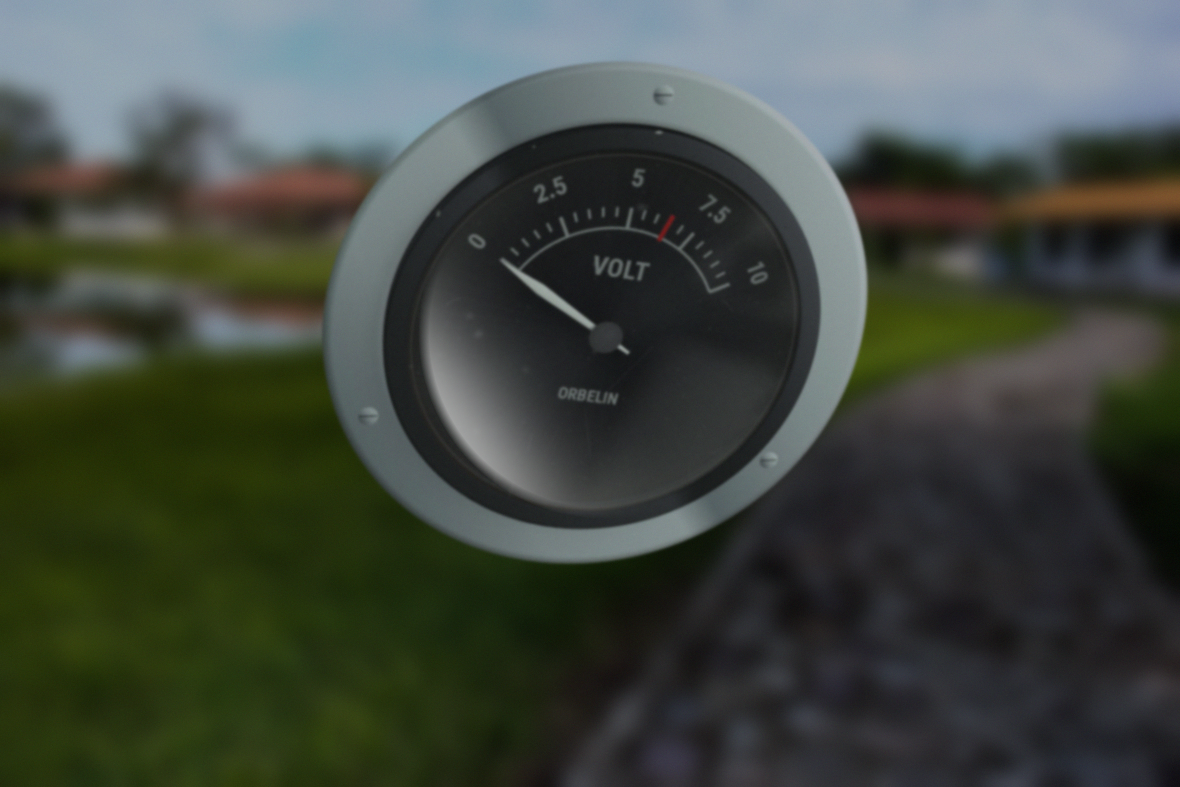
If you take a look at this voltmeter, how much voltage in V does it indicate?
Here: 0 V
